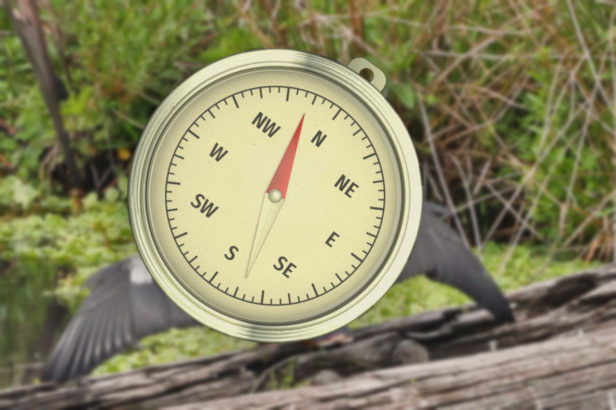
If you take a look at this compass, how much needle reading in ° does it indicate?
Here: 342.5 °
